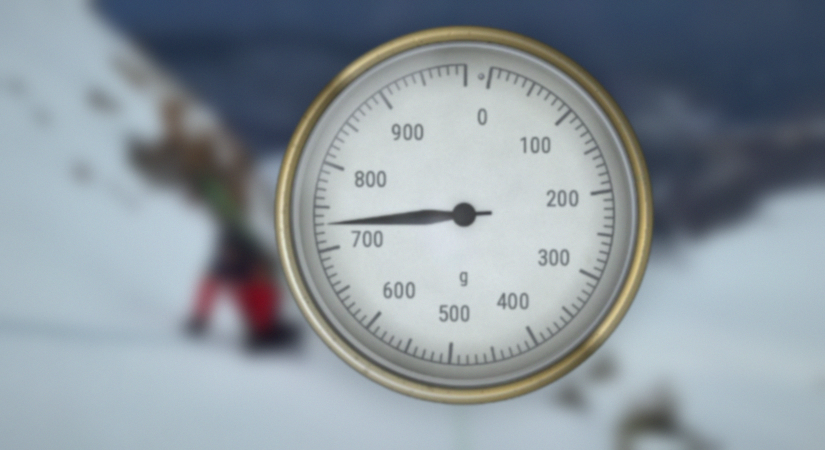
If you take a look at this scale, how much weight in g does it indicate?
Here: 730 g
